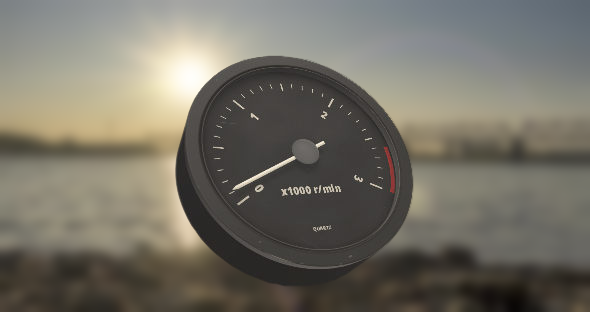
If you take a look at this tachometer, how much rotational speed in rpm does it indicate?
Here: 100 rpm
